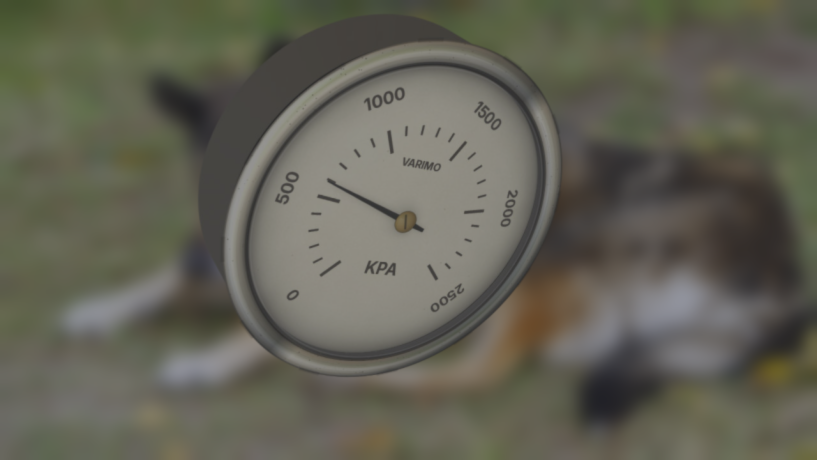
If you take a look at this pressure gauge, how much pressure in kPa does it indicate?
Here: 600 kPa
